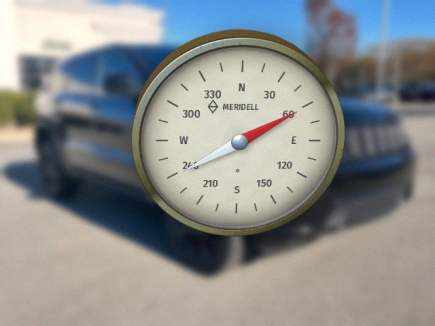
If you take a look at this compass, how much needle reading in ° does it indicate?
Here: 60 °
